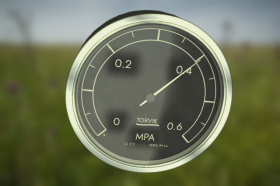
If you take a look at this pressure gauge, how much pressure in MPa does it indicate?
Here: 0.4 MPa
